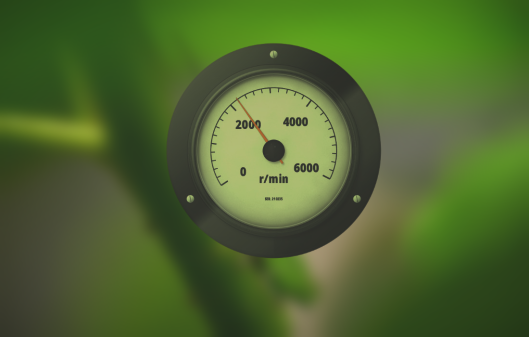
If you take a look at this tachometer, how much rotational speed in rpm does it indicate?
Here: 2200 rpm
